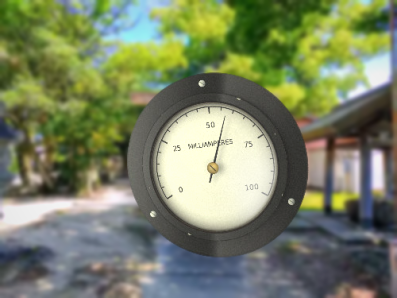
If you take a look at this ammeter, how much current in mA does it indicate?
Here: 57.5 mA
